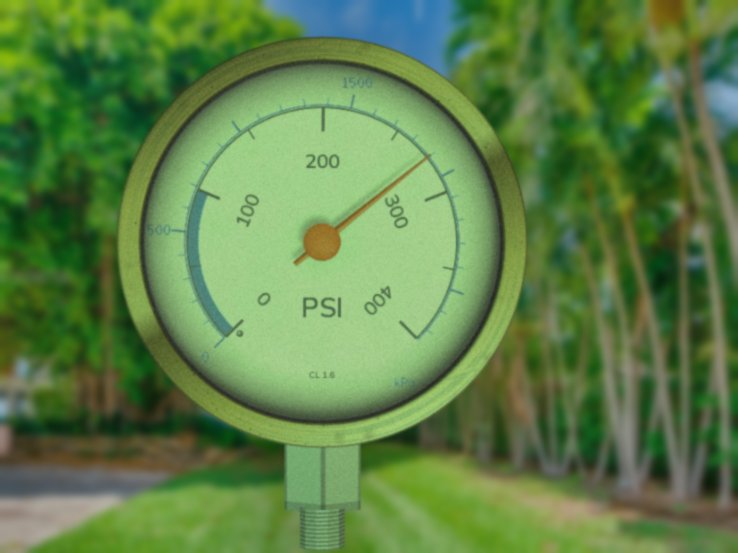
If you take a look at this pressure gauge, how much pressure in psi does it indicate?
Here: 275 psi
